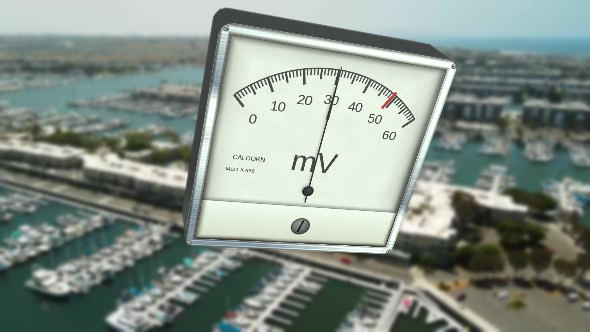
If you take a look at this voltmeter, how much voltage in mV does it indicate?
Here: 30 mV
